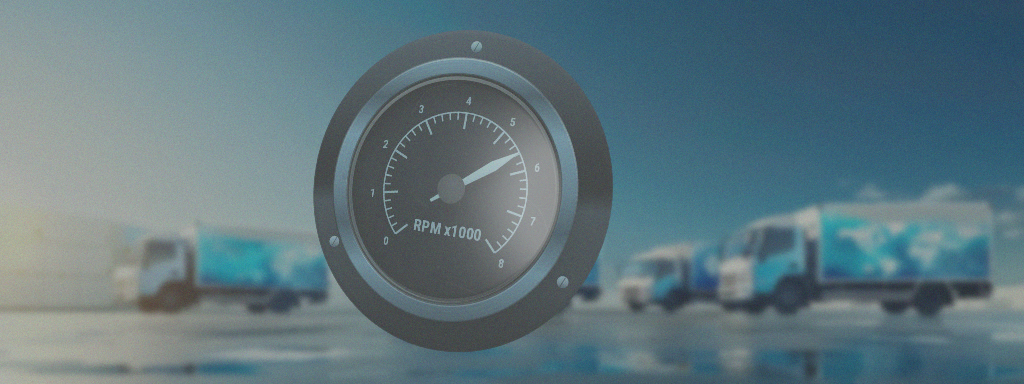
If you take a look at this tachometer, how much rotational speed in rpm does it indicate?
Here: 5600 rpm
